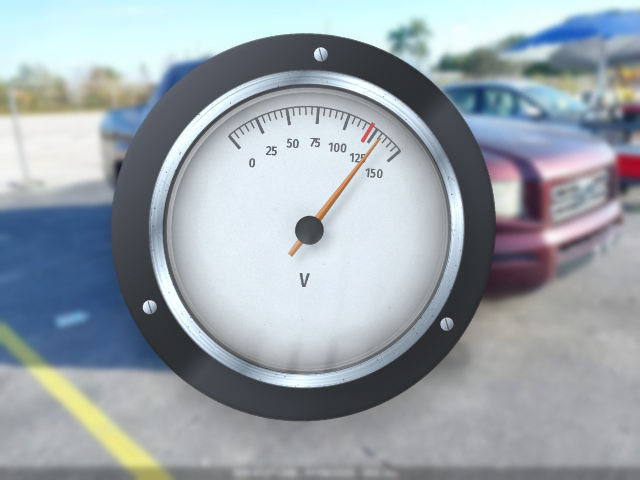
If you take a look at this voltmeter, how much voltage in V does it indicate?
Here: 130 V
